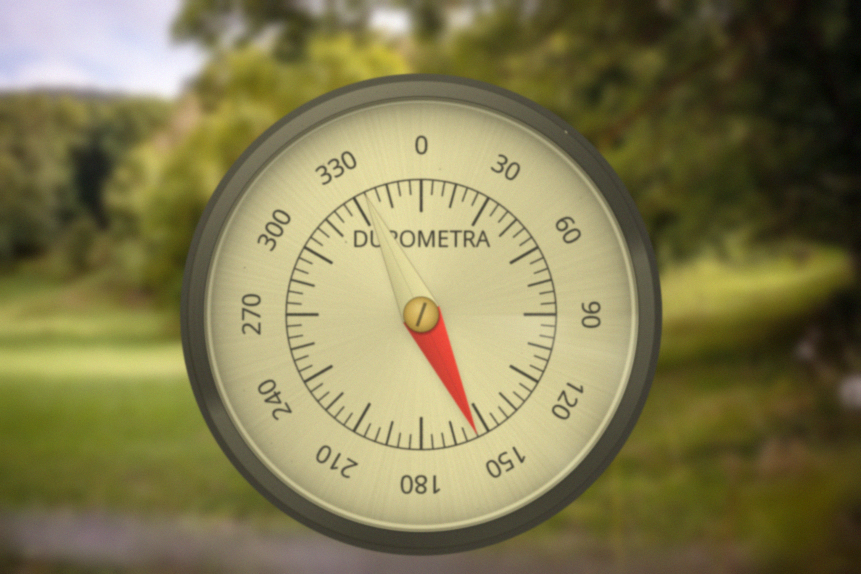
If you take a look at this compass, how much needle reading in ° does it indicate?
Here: 155 °
